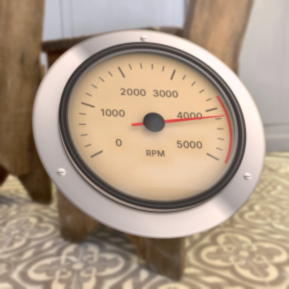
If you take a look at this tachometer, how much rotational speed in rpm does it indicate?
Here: 4200 rpm
